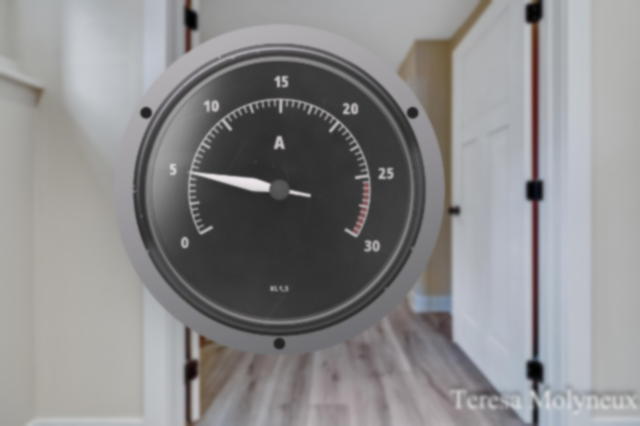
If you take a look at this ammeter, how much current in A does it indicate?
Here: 5 A
